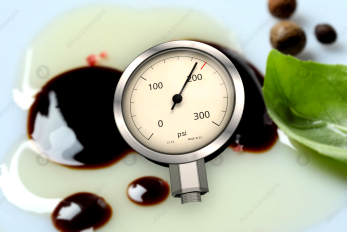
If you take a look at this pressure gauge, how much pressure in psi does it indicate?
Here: 190 psi
